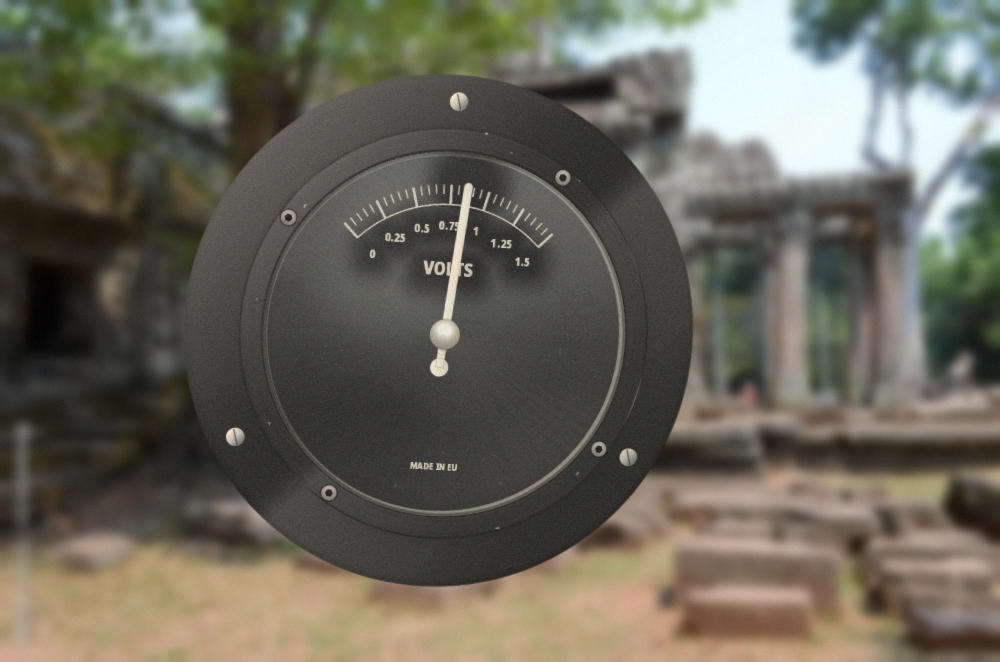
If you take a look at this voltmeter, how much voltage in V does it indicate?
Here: 0.85 V
